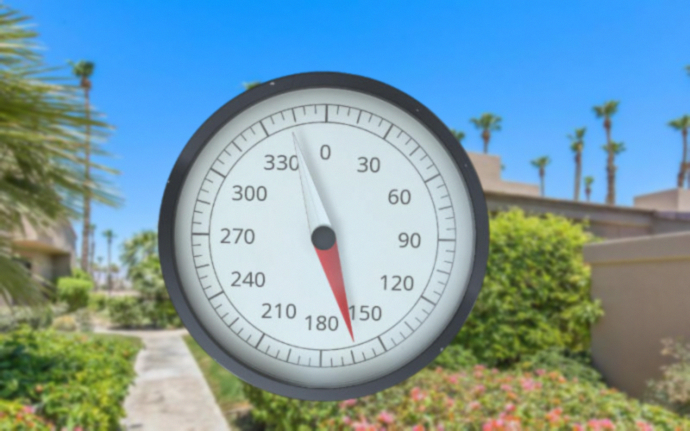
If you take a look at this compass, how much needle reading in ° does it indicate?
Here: 162.5 °
